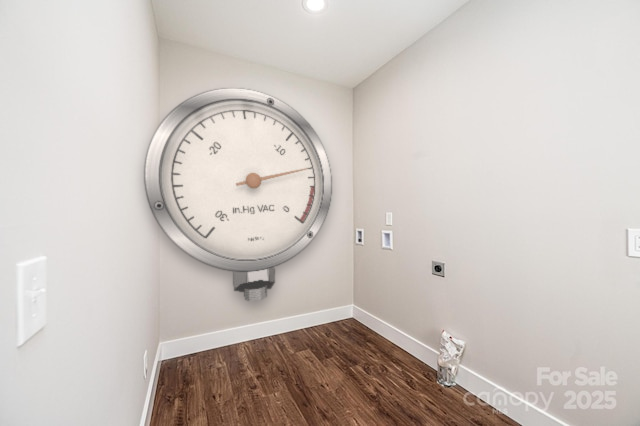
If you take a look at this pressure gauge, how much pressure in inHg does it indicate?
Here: -6 inHg
